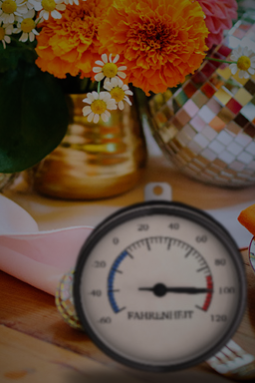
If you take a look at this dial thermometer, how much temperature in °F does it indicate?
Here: 100 °F
